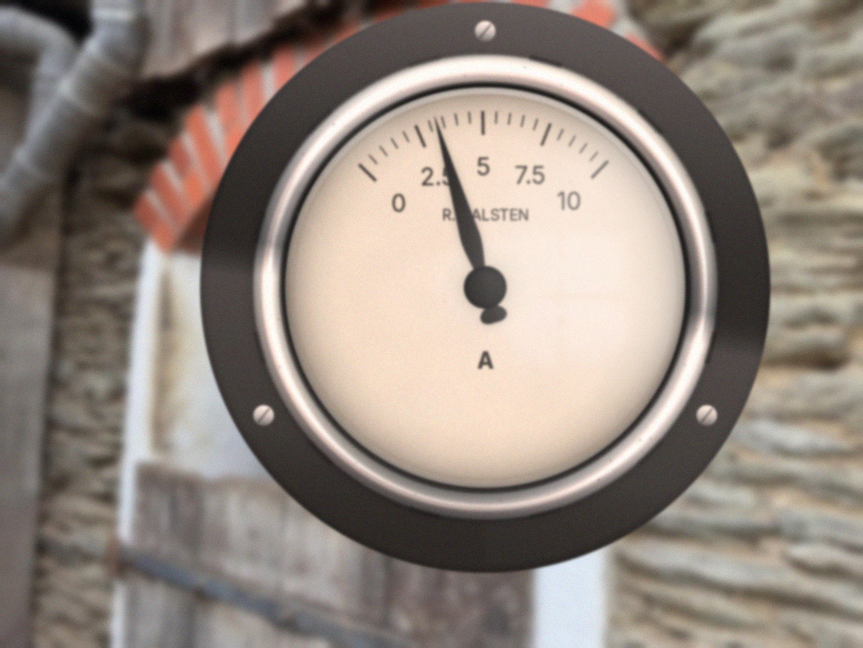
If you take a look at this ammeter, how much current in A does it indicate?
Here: 3.25 A
